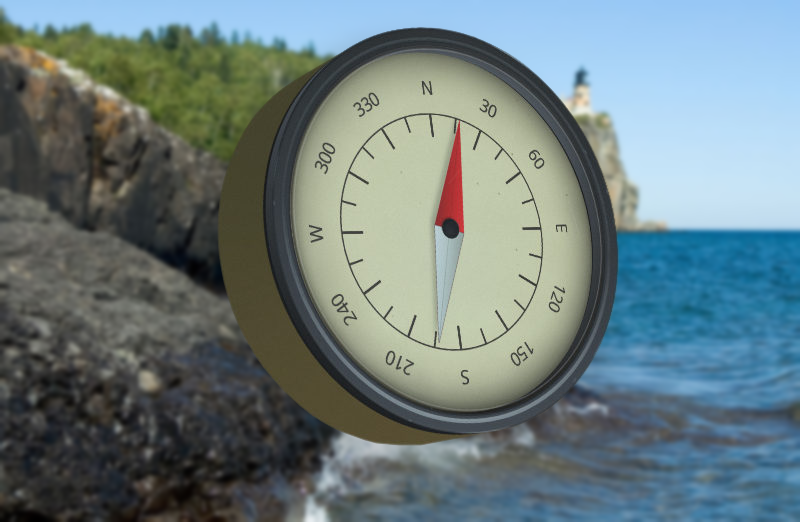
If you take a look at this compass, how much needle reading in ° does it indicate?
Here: 15 °
